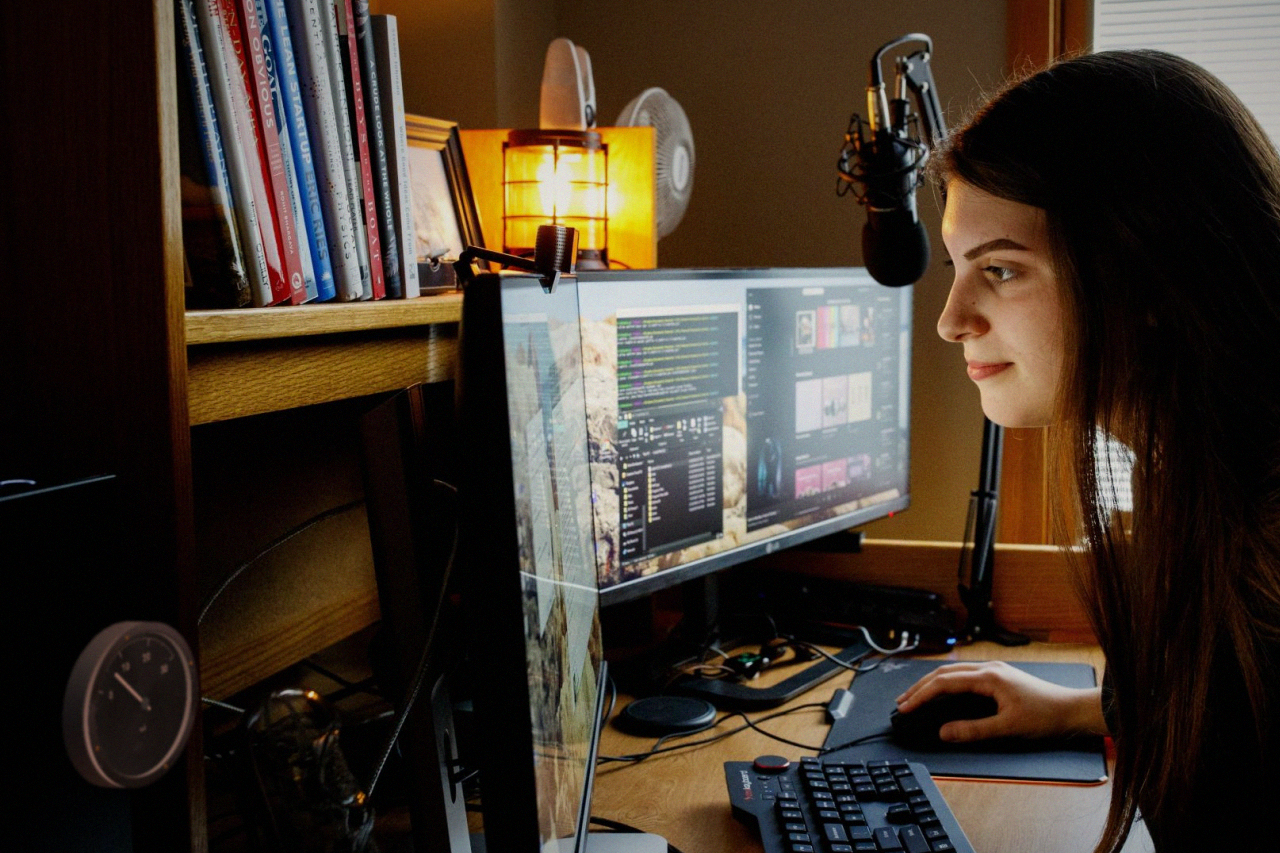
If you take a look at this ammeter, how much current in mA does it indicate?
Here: 5 mA
